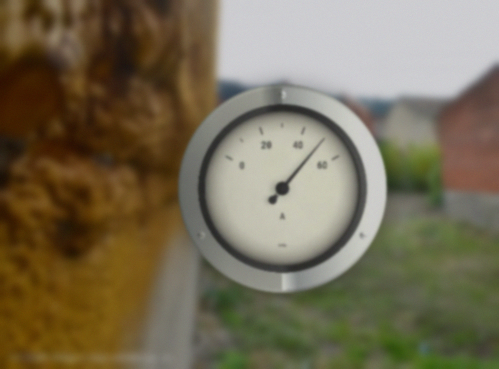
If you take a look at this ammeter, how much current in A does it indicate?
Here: 50 A
